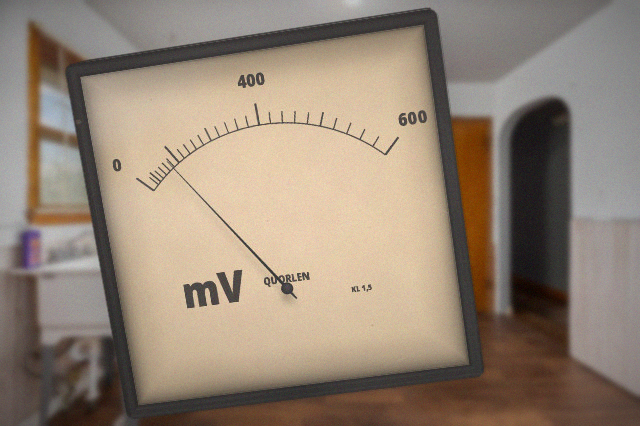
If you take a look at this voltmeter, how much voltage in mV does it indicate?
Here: 180 mV
